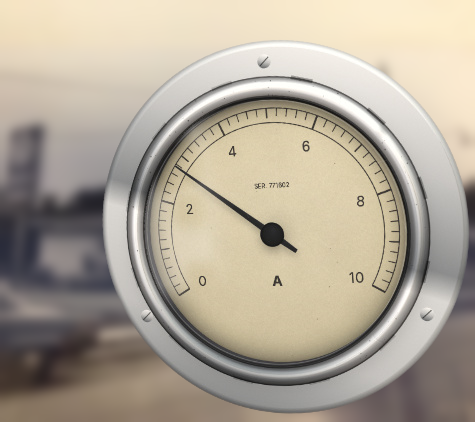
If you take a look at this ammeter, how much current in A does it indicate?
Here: 2.8 A
